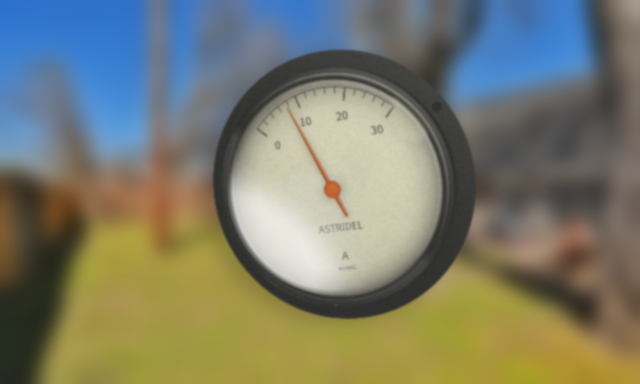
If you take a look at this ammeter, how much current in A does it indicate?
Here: 8 A
